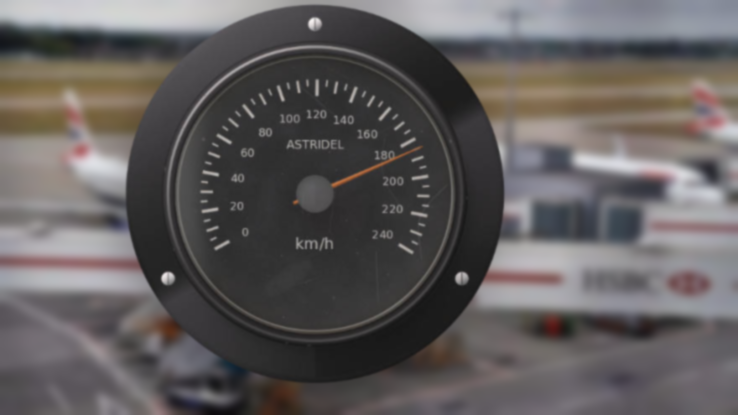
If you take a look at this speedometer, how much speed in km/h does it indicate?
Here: 185 km/h
